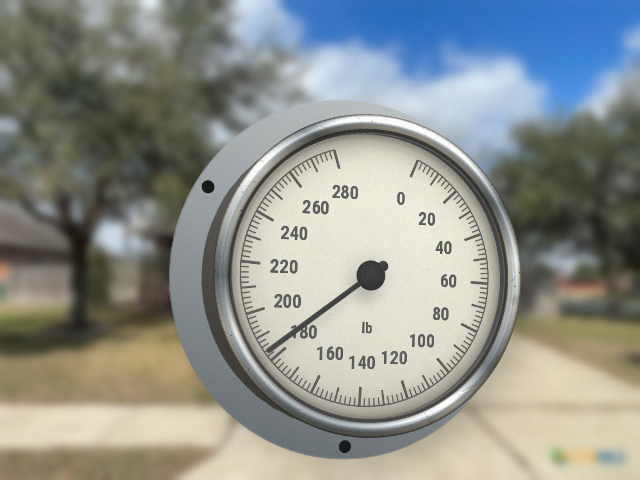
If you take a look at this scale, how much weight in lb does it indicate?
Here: 184 lb
